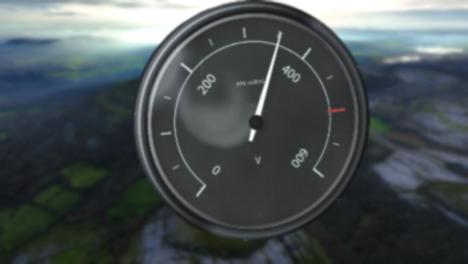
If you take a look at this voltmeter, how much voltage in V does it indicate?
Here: 350 V
